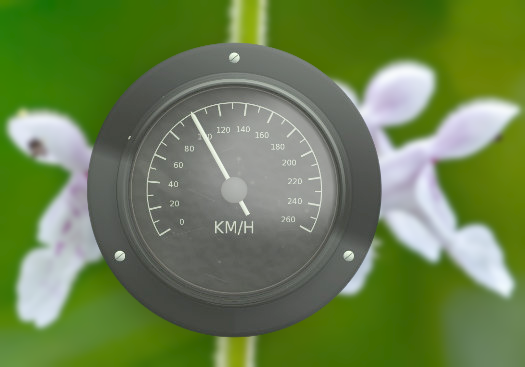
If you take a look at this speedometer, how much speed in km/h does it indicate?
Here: 100 km/h
